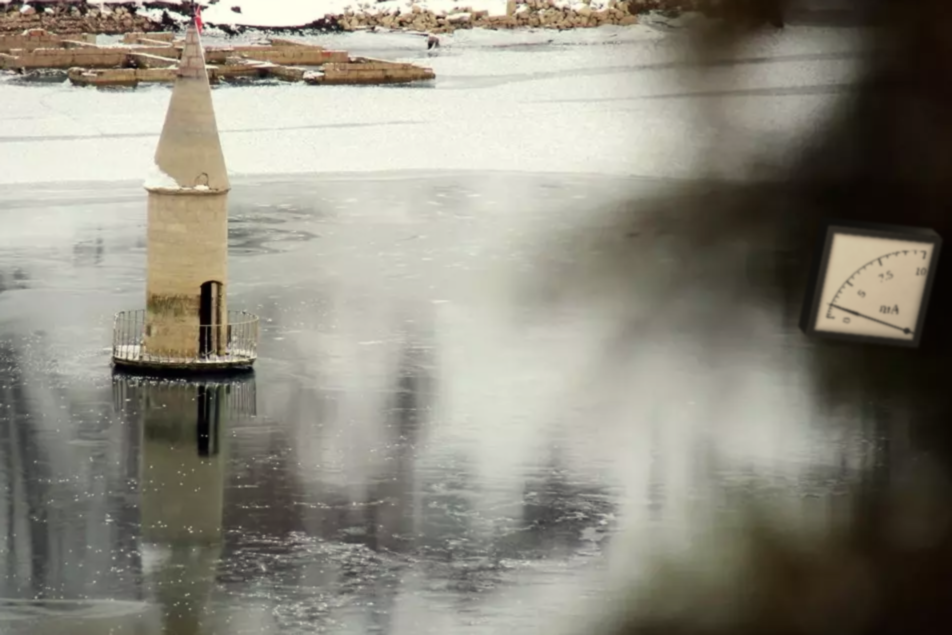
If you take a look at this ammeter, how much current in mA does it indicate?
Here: 2.5 mA
